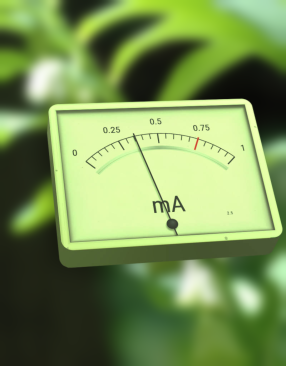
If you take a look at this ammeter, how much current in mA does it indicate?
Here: 0.35 mA
